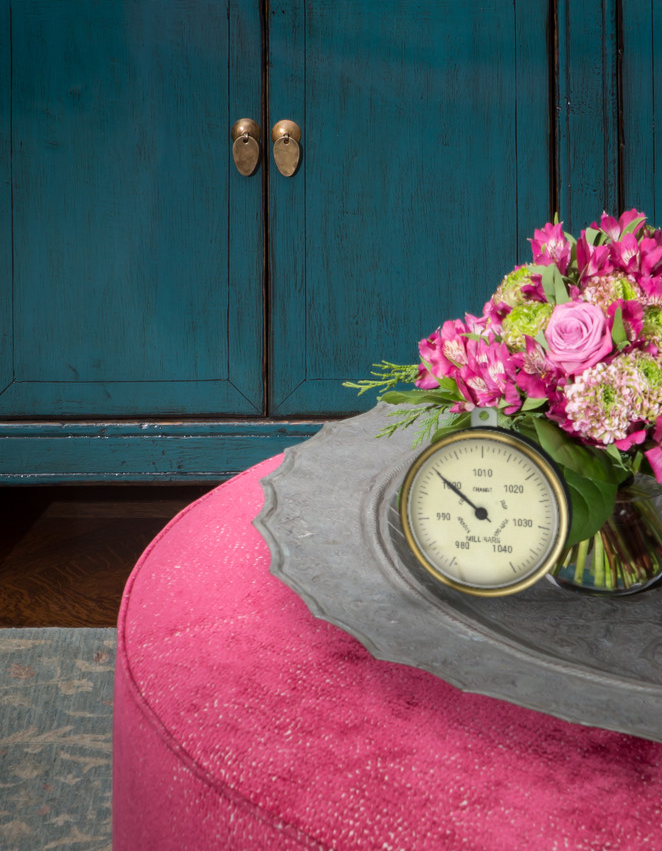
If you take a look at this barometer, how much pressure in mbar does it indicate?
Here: 1000 mbar
